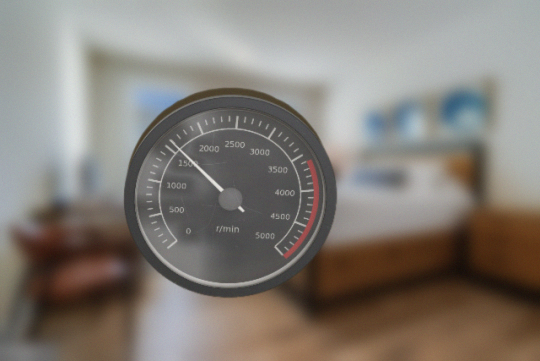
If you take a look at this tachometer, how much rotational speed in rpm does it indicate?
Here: 1600 rpm
